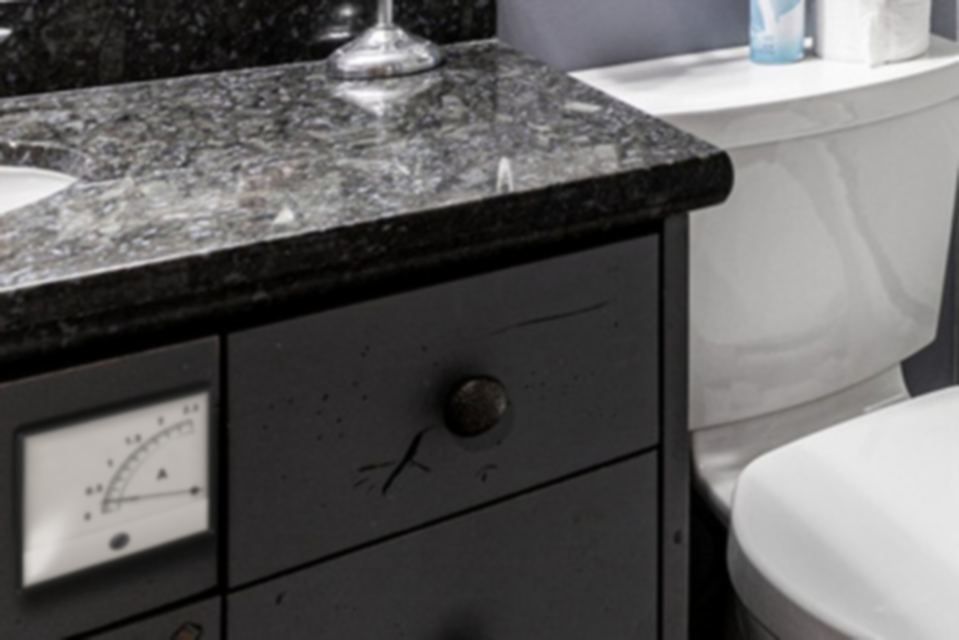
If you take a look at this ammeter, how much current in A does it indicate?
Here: 0.25 A
